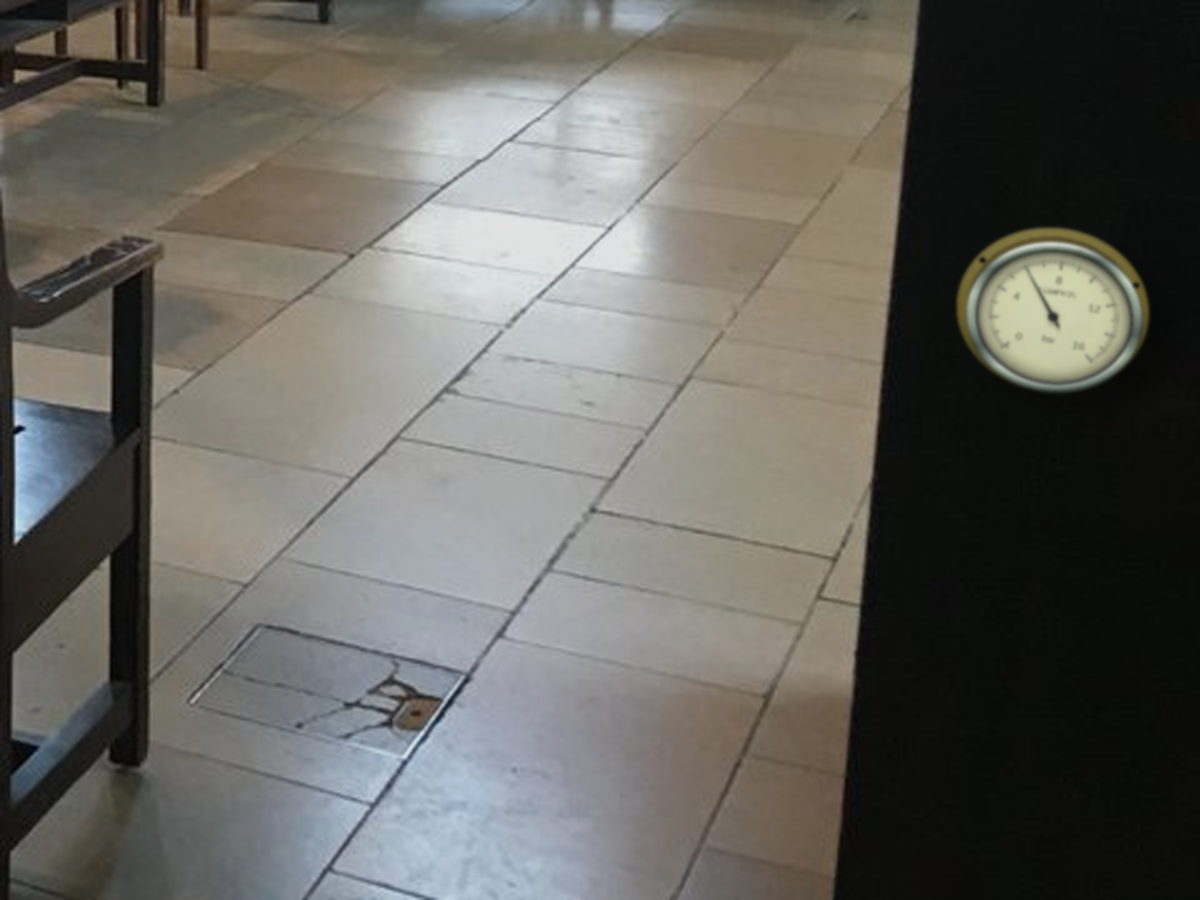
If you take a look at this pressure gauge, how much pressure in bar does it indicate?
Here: 6 bar
